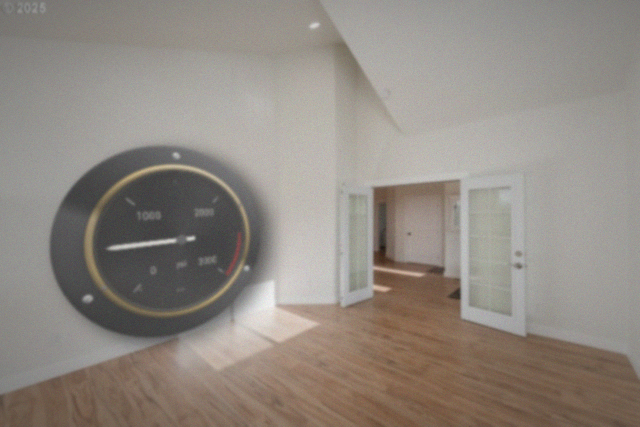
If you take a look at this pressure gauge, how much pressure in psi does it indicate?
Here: 500 psi
